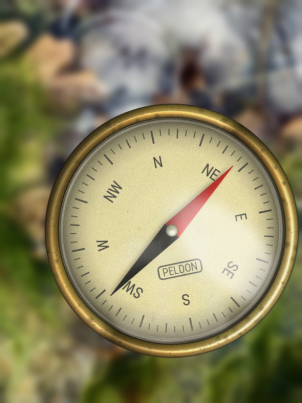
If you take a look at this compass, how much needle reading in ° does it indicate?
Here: 55 °
